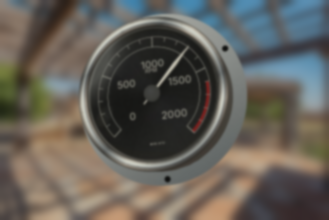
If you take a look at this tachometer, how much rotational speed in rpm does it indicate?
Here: 1300 rpm
